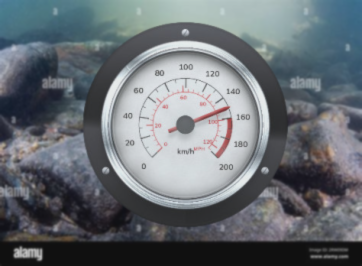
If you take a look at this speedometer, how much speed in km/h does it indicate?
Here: 150 km/h
